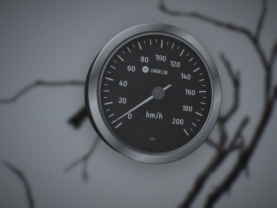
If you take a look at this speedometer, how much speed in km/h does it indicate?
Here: 5 km/h
